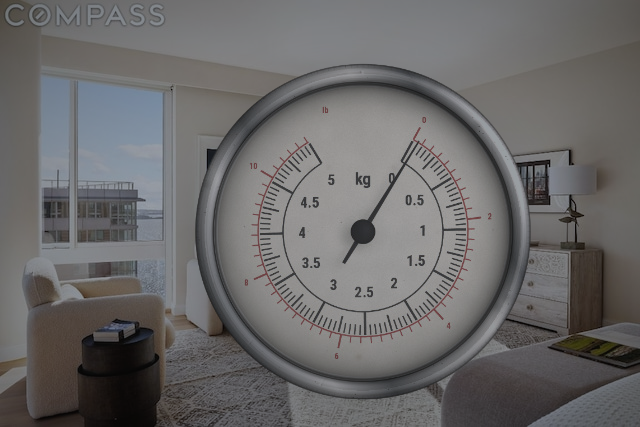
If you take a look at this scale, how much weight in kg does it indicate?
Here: 0.05 kg
